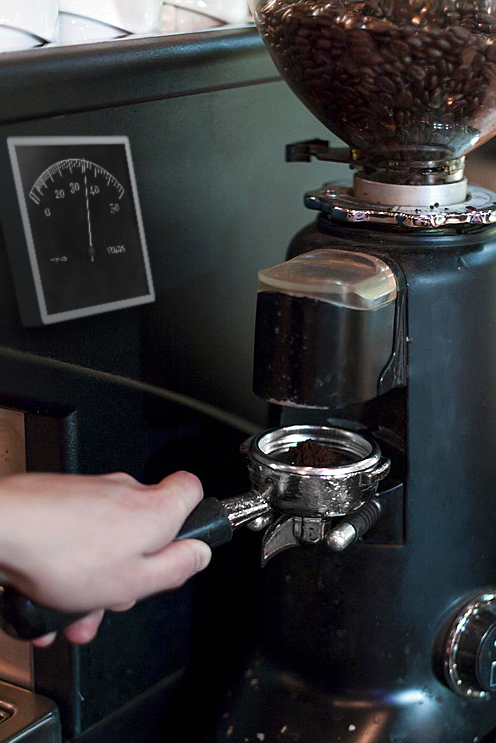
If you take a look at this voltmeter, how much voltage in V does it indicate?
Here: 35 V
